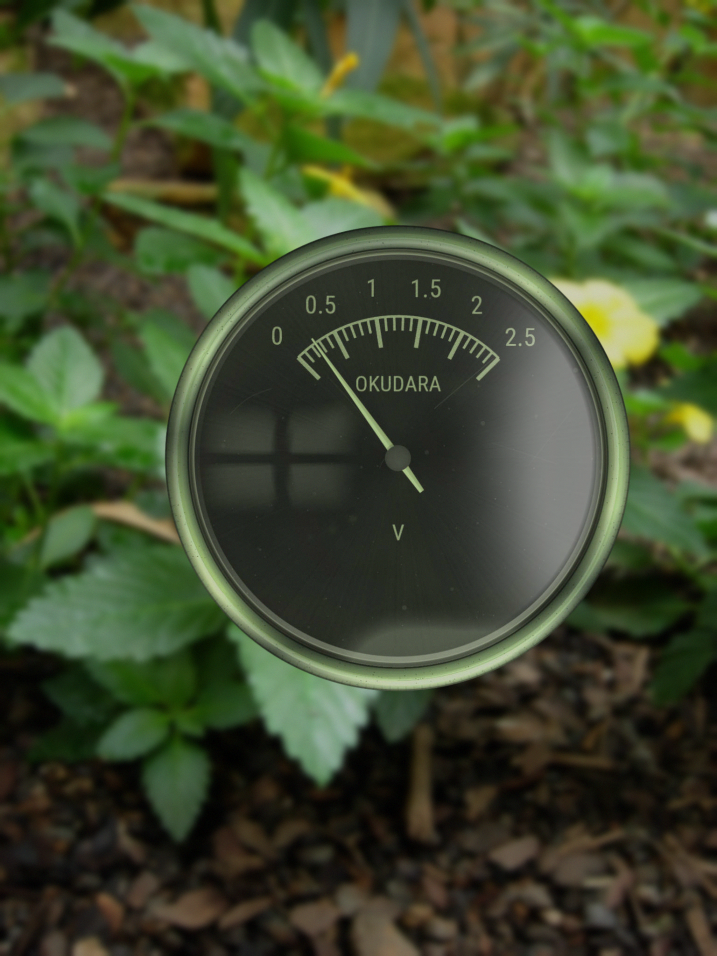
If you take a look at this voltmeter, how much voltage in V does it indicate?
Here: 0.25 V
